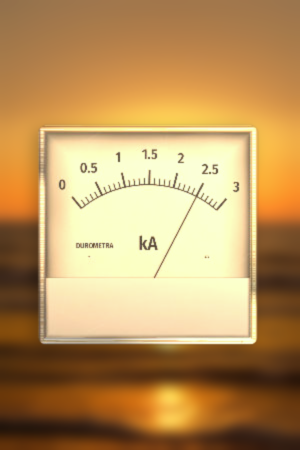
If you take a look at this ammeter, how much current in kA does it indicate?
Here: 2.5 kA
